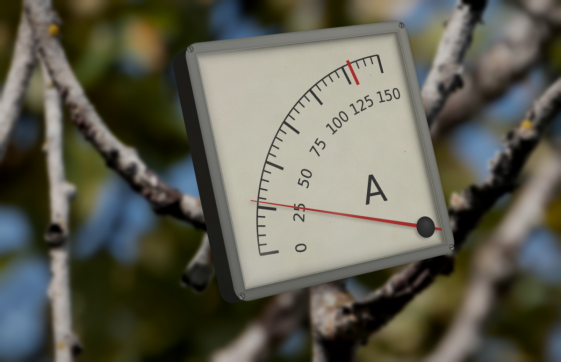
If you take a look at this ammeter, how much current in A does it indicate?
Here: 27.5 A
